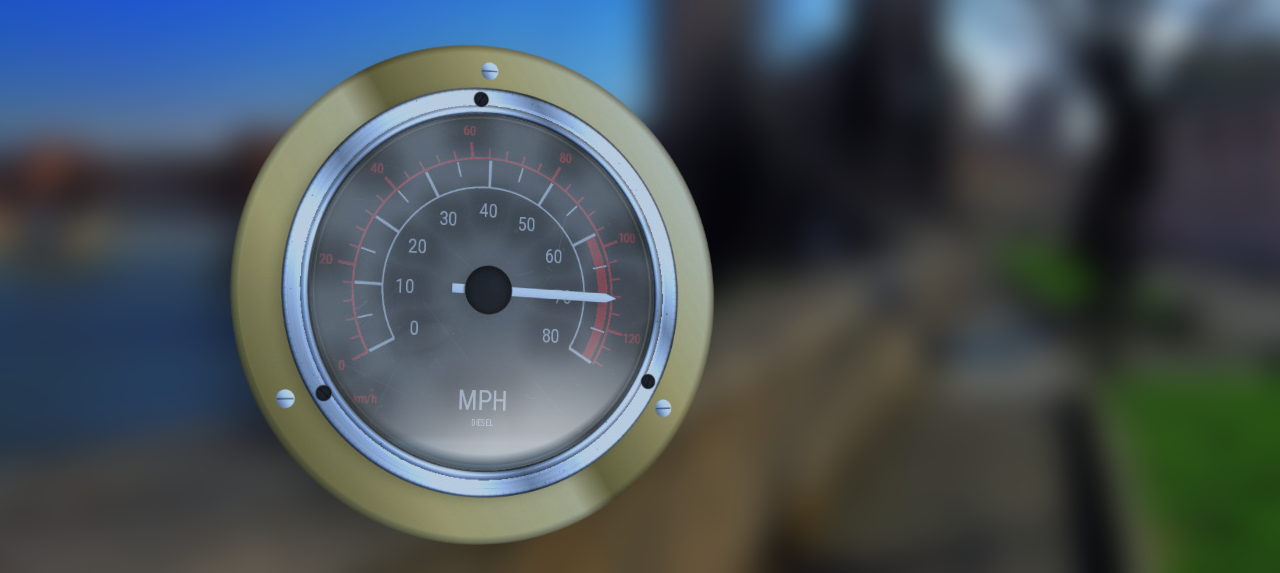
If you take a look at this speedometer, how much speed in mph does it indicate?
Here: 70 mph
